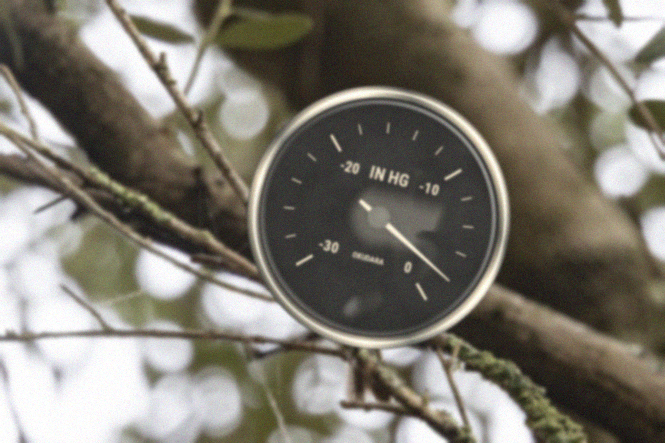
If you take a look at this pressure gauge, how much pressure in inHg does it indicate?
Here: -2 inHg
